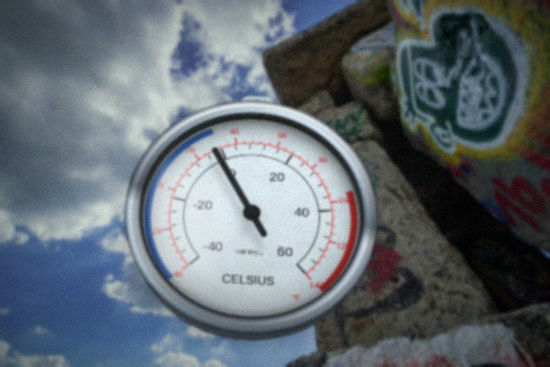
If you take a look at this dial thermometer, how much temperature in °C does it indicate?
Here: -2 °C
